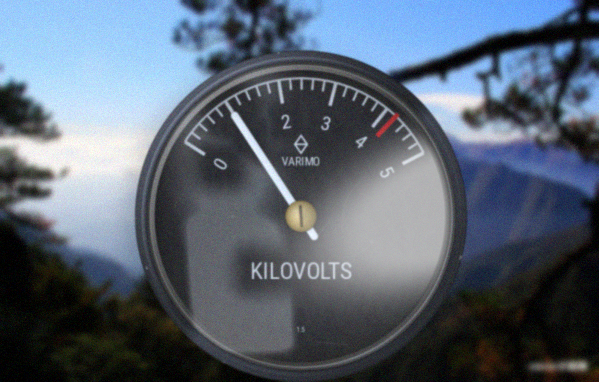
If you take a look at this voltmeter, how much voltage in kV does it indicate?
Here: 1 kV
